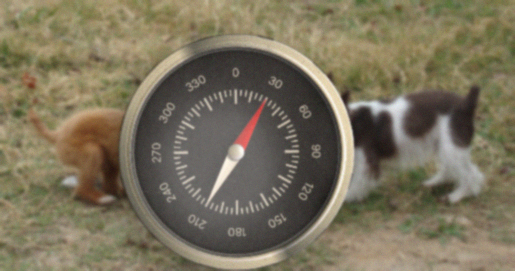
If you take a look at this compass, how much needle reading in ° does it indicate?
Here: 30 °
